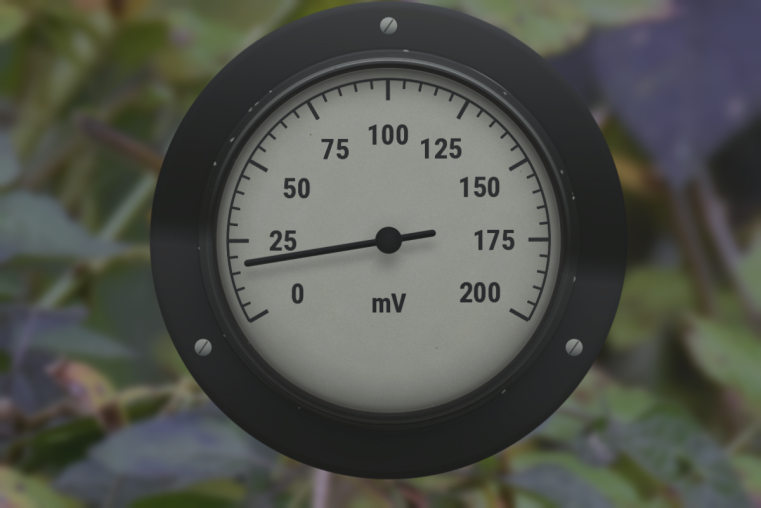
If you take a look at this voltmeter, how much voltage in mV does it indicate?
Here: 17.5 mV
